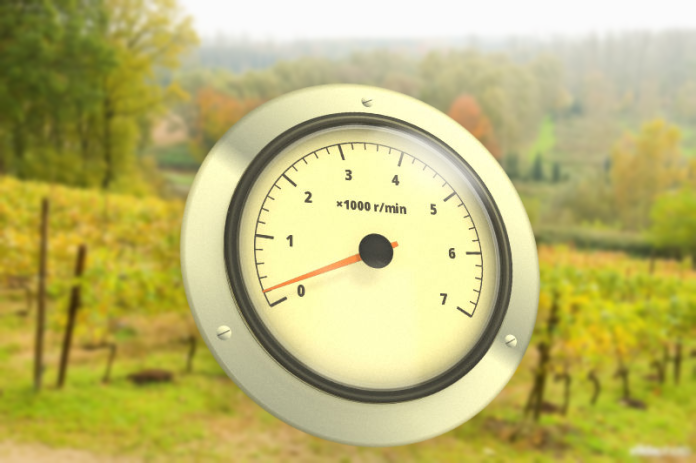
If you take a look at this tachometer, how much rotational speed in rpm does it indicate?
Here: 200 rpm
